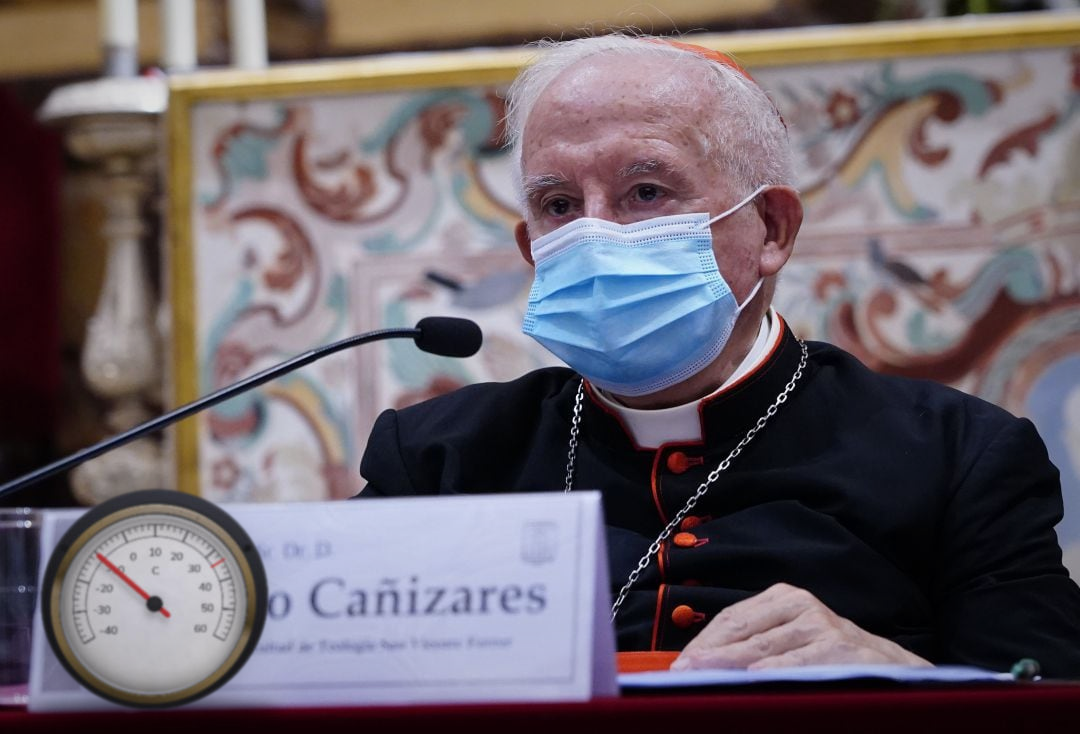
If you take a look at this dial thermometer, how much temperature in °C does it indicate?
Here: -10 °C
